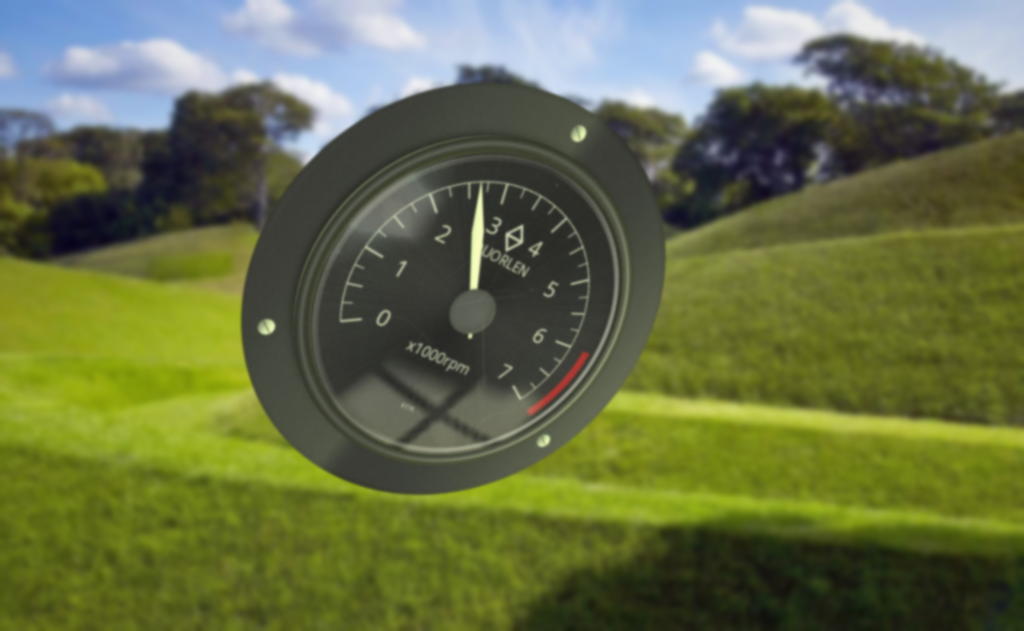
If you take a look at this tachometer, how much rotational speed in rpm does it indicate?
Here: 2625 rpm
